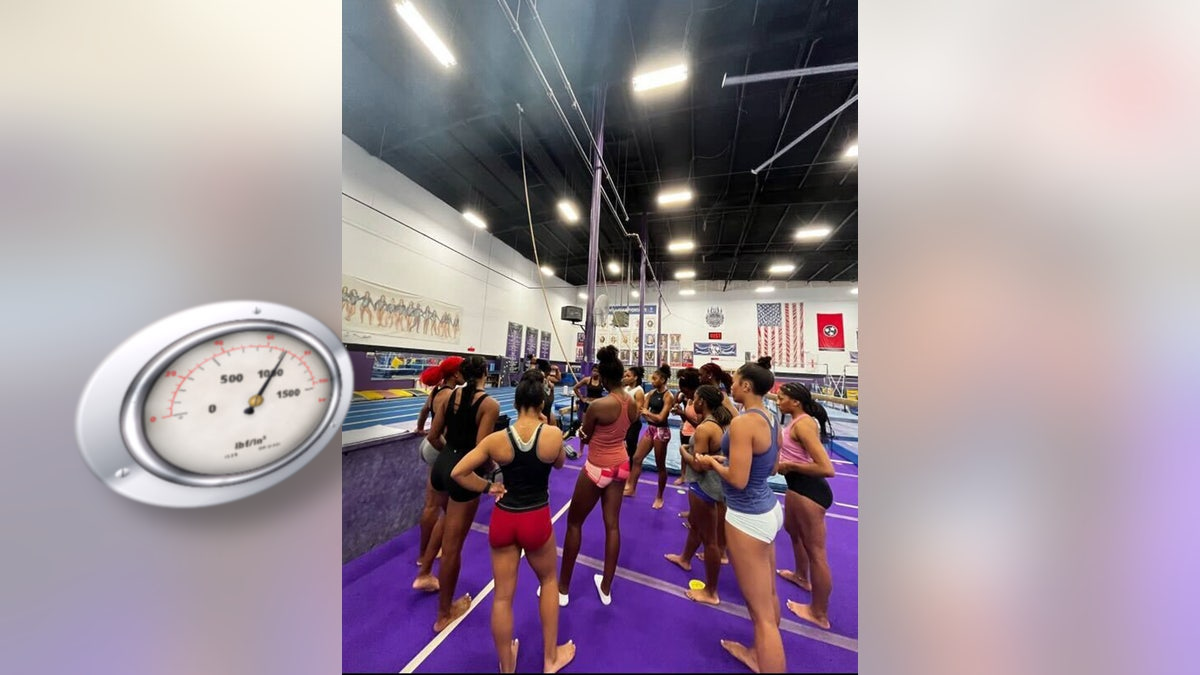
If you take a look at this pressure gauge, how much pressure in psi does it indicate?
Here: 1000 psi
